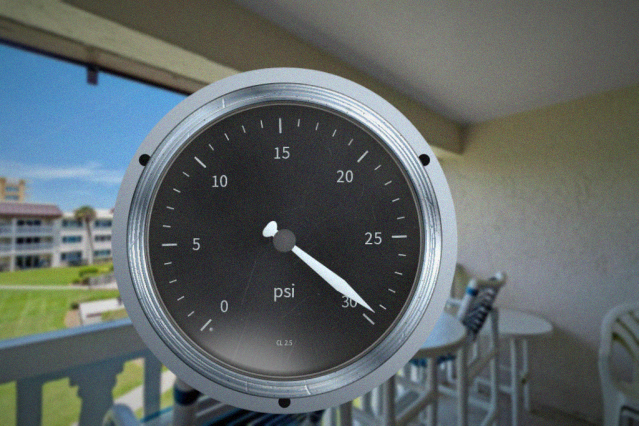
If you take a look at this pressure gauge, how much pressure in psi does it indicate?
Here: 29.5 psi
